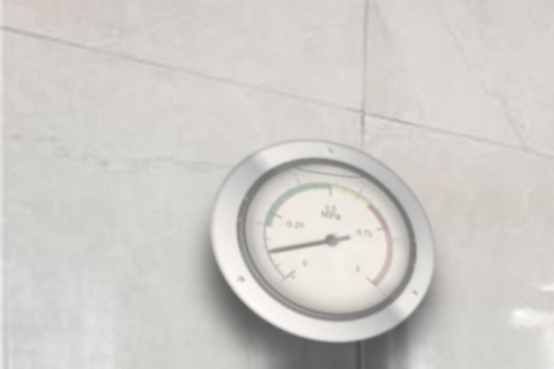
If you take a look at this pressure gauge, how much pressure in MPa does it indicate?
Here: 0.1 MPa
